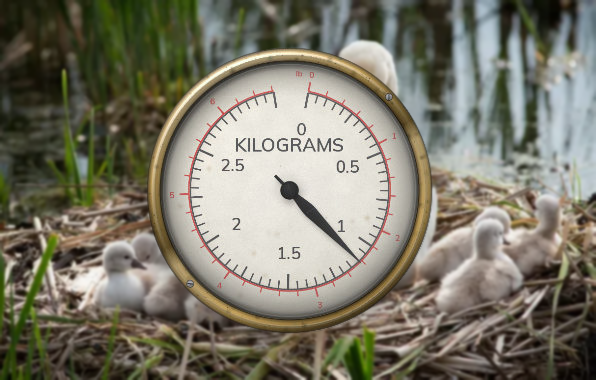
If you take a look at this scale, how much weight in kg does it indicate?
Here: 1.1 kg
